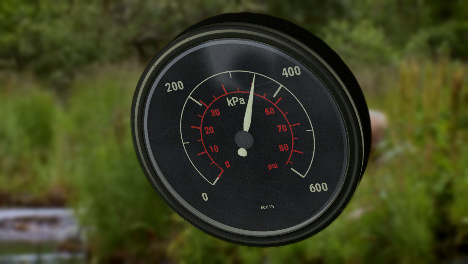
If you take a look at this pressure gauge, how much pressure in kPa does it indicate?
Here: 350 kPa
